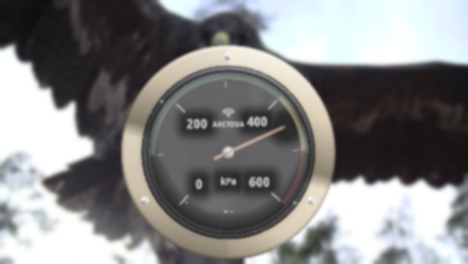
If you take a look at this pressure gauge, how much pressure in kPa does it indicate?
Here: 450 kPa
